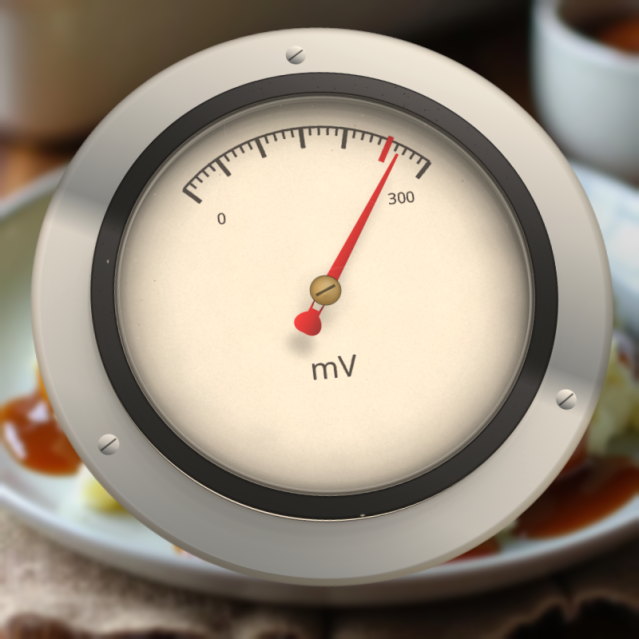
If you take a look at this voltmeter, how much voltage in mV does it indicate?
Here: 265 mV
